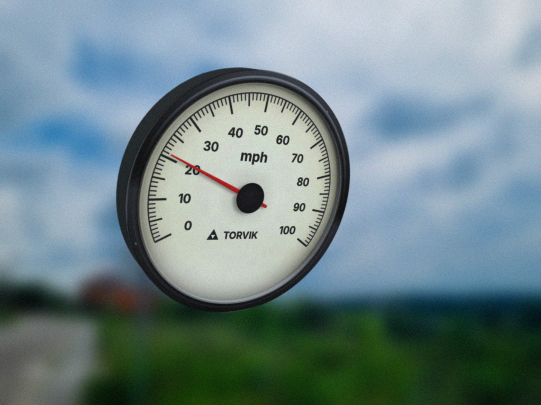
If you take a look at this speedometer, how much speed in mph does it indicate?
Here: 21 mph
